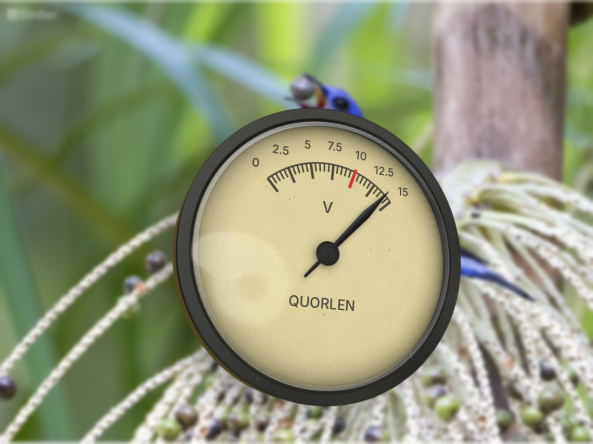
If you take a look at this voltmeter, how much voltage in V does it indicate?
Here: 14 V
